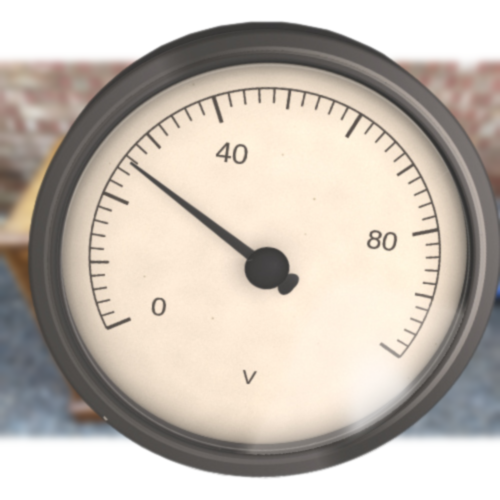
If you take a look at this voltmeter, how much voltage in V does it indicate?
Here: 26 V
